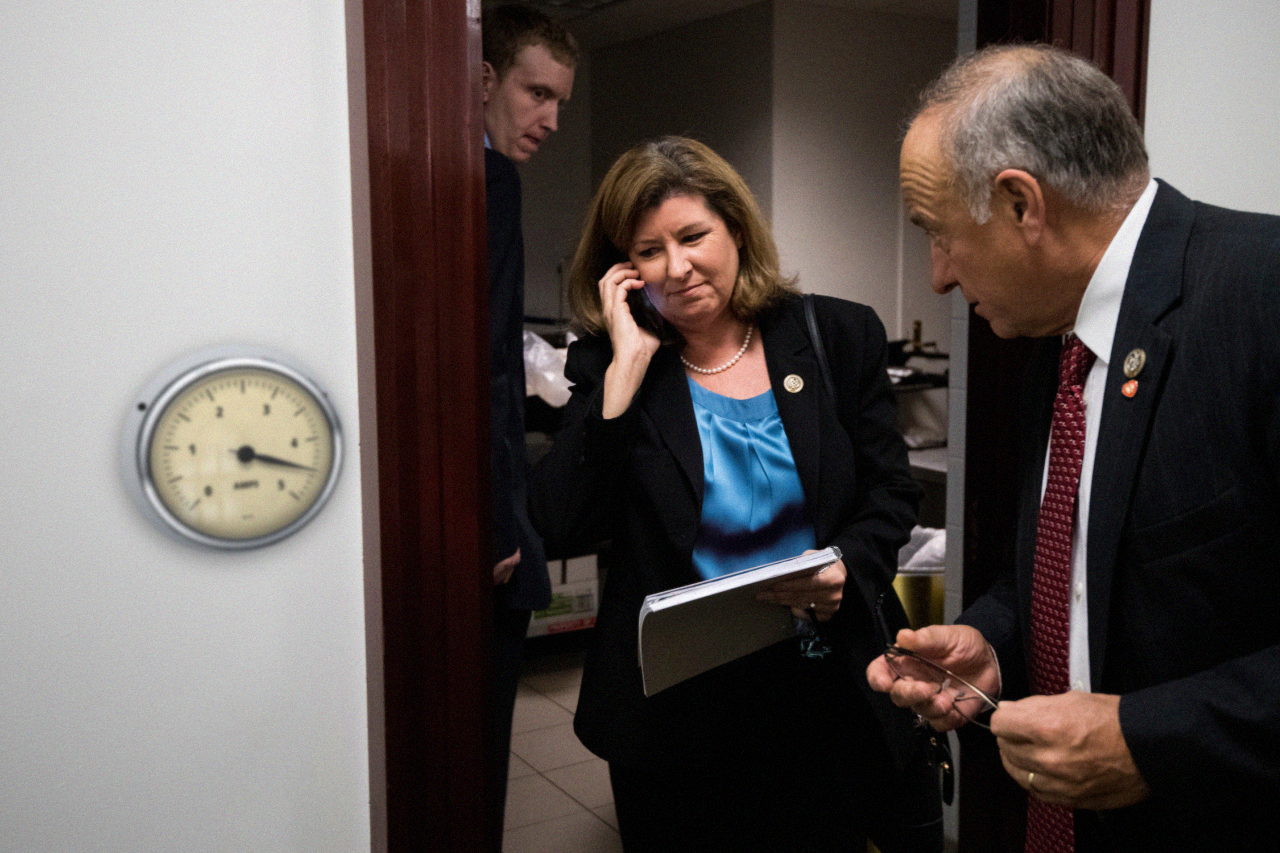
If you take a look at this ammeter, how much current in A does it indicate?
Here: 4.5 A
